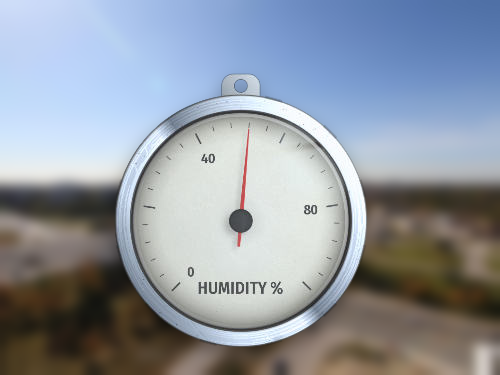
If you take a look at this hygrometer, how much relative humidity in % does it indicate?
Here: 52 %
